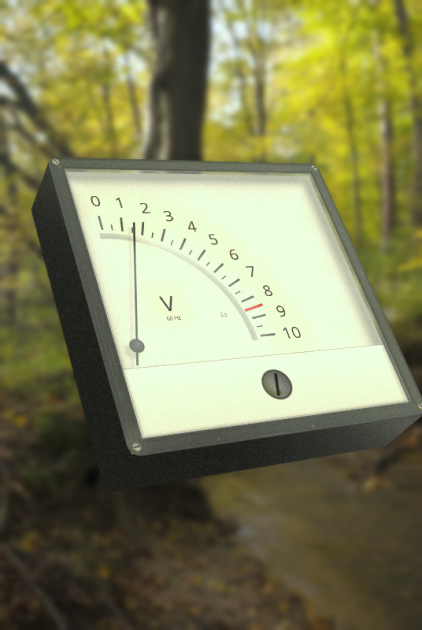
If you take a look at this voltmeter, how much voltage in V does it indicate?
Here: 1.5 V
